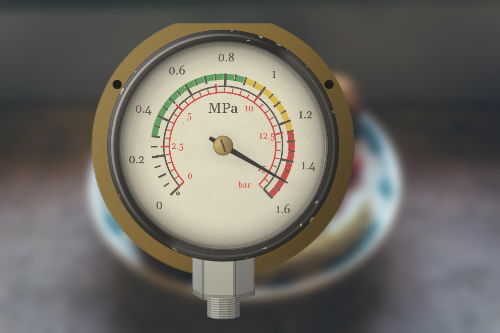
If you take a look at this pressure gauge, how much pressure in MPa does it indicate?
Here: 1.5 MPa
